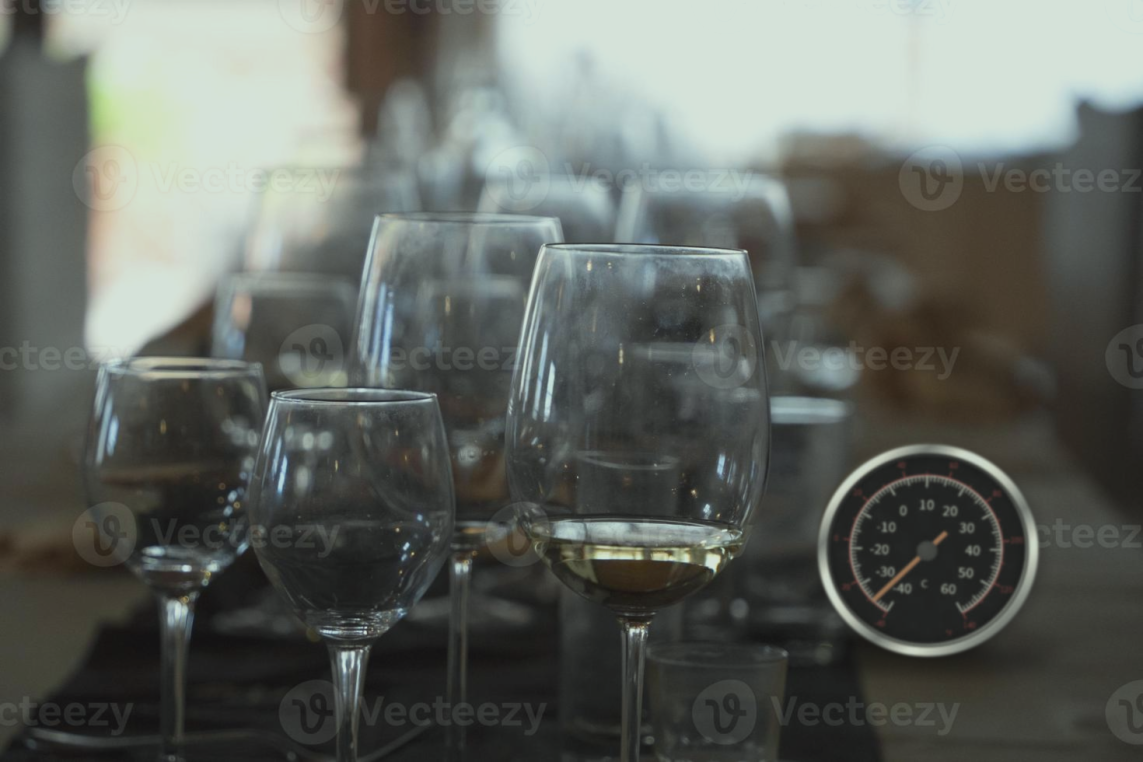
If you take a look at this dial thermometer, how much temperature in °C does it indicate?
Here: -35 °C
